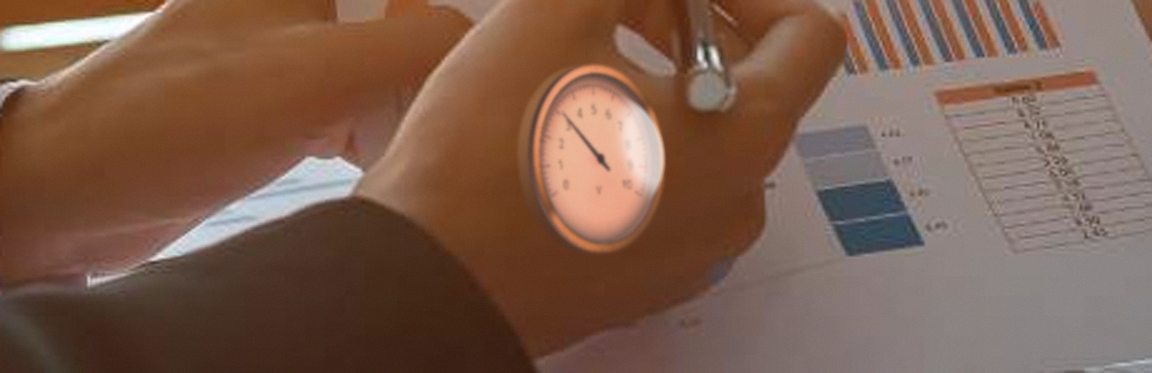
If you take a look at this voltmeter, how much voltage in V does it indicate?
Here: 3 V
